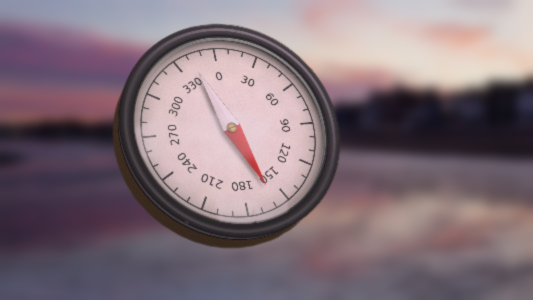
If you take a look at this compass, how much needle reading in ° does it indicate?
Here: 160 °
